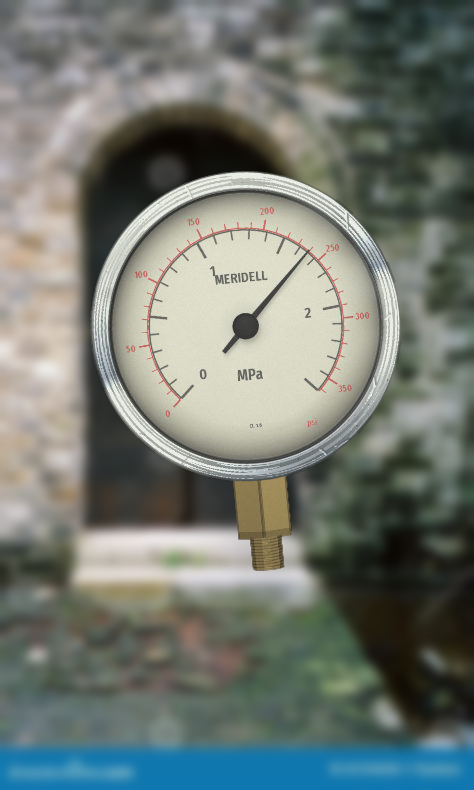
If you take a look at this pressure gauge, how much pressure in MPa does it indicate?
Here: 1.65 MPa
